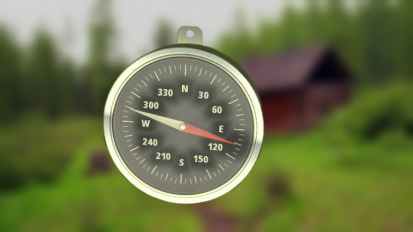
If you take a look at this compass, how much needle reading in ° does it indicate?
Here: 105 °
